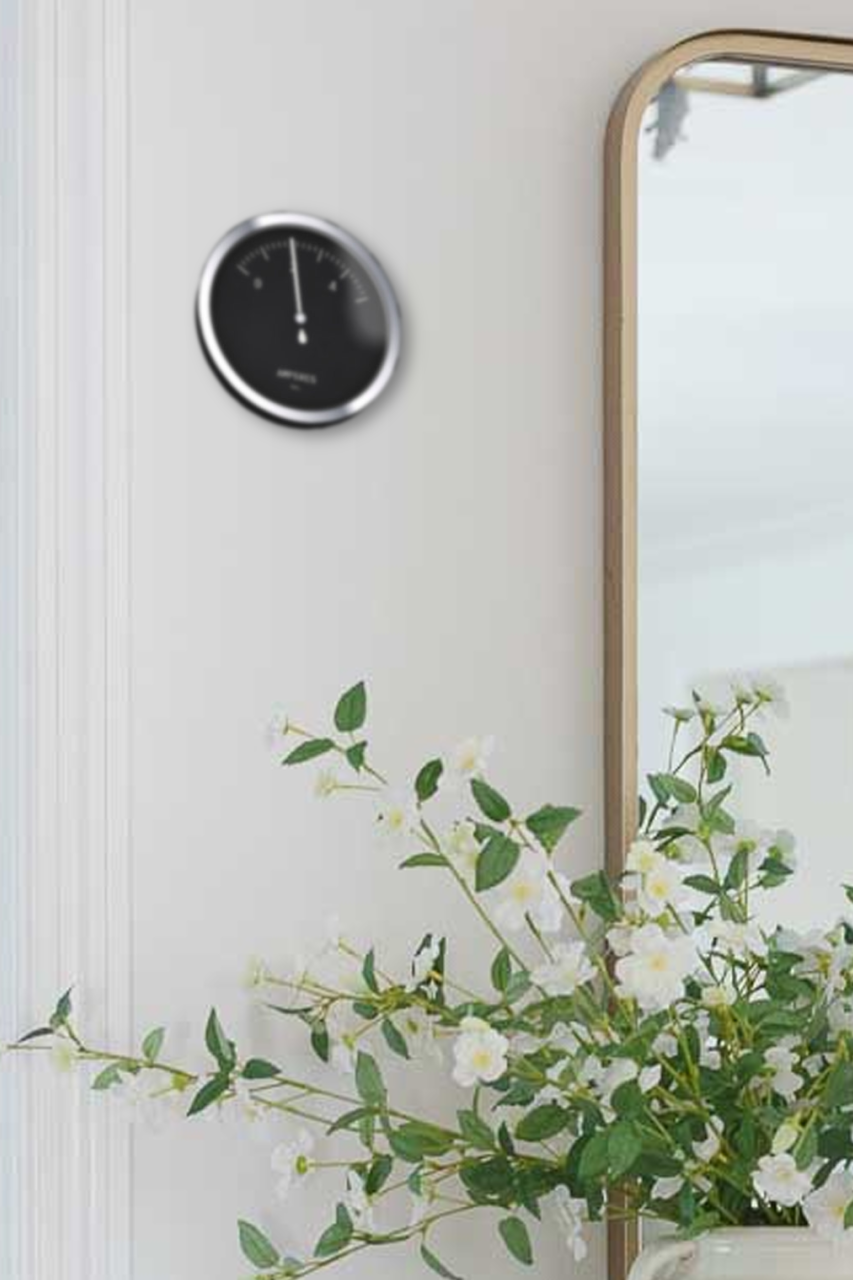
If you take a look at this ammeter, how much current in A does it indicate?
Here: 2 A
